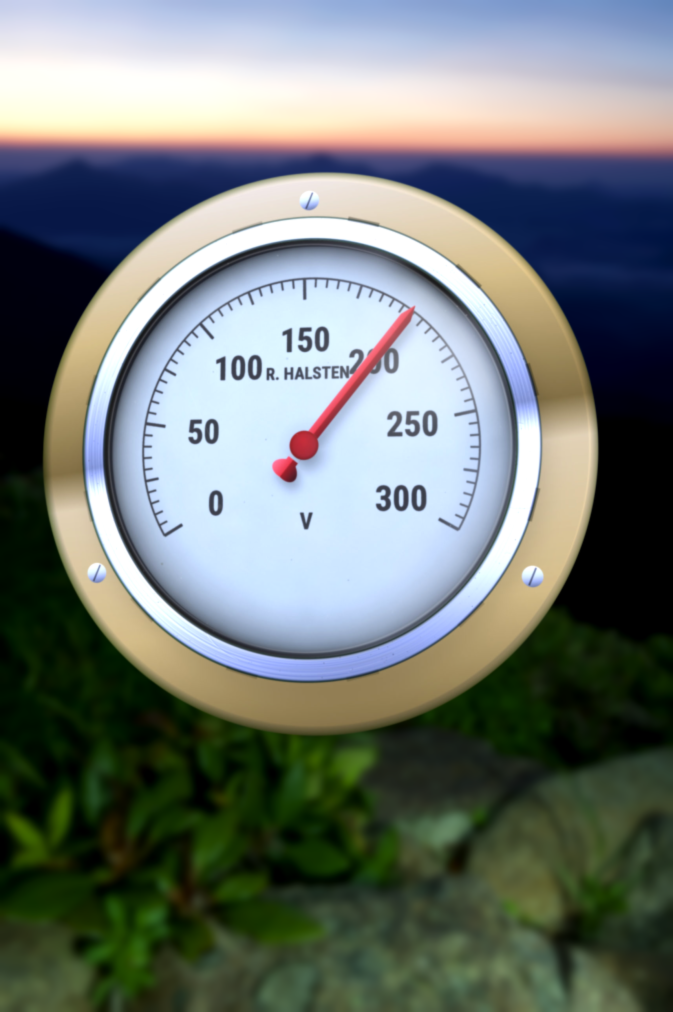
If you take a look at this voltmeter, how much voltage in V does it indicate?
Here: 200 V
